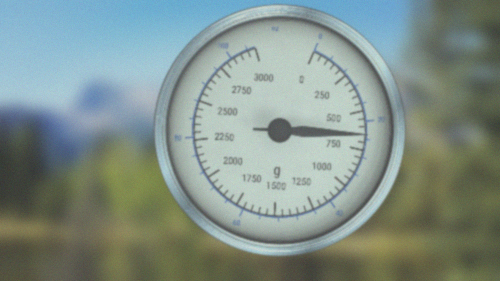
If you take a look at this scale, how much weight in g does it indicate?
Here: 650 g
